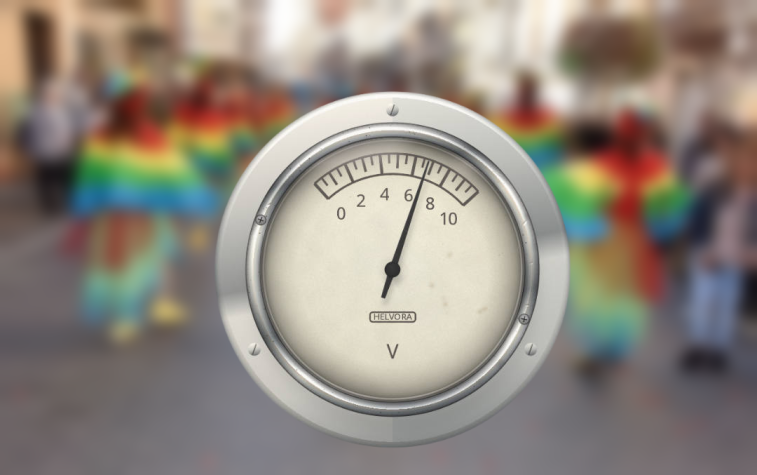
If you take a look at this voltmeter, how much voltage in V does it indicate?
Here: 6.75 V
